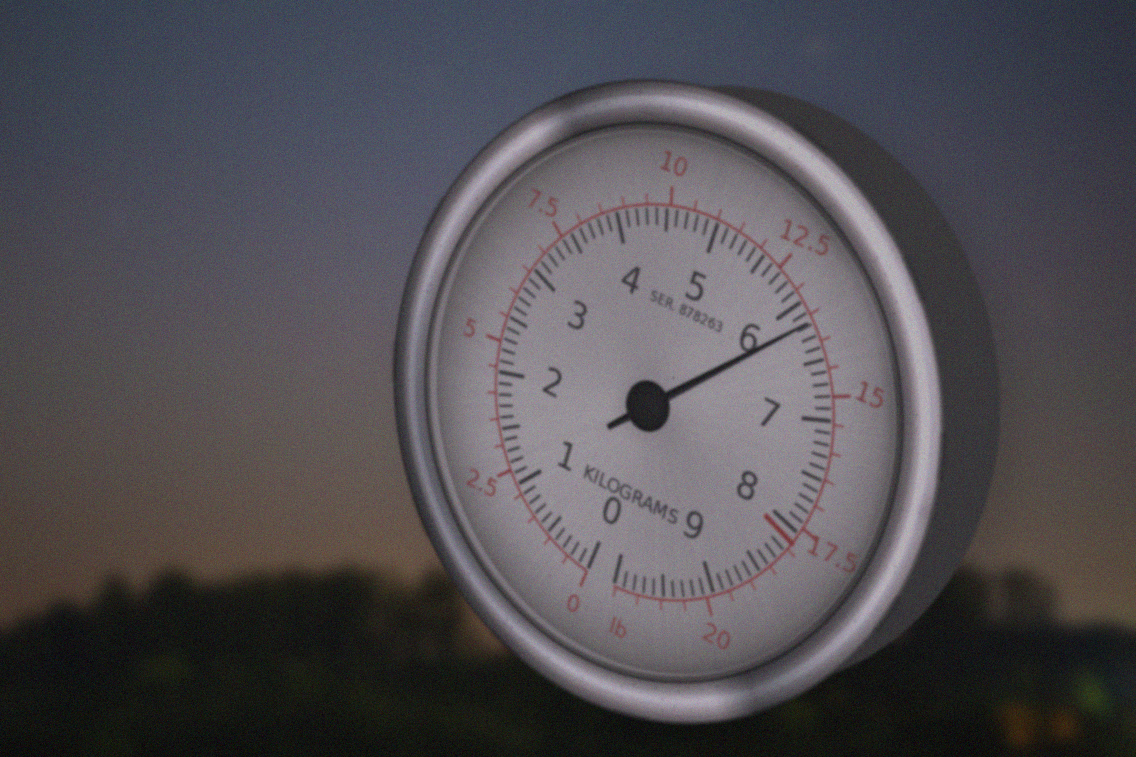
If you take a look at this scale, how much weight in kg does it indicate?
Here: 6.2 kg
